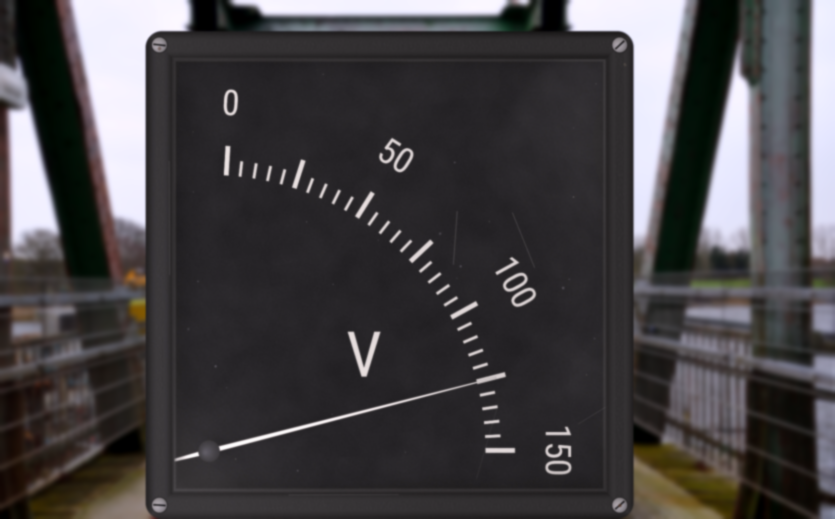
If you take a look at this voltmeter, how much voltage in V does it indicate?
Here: 125 V
